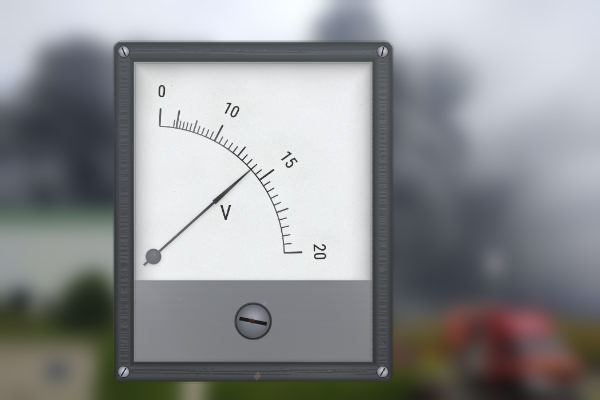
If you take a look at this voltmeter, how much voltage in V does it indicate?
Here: 14 V
